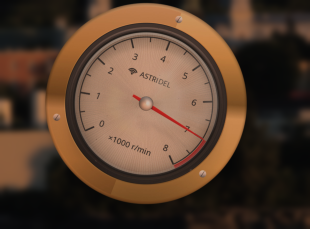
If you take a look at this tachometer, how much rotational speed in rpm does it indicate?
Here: 7000 rpm
